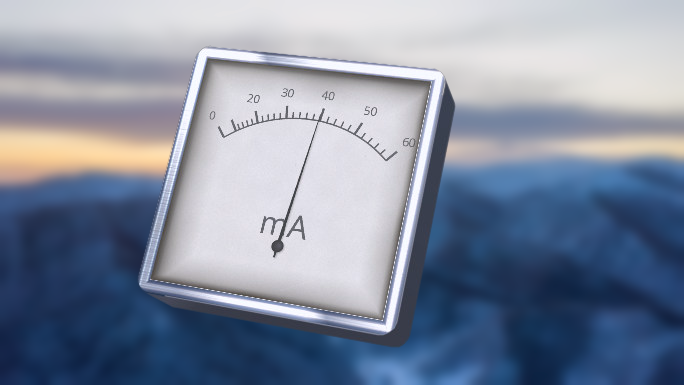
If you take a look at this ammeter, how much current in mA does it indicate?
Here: 40 mA
